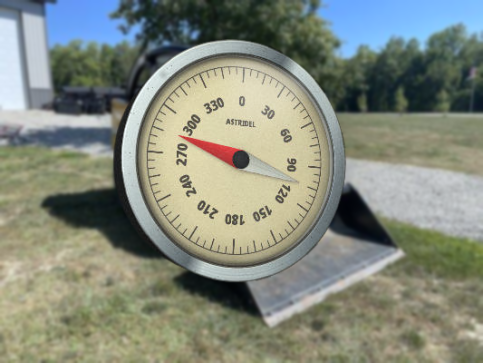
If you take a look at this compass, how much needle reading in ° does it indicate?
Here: 285 °
